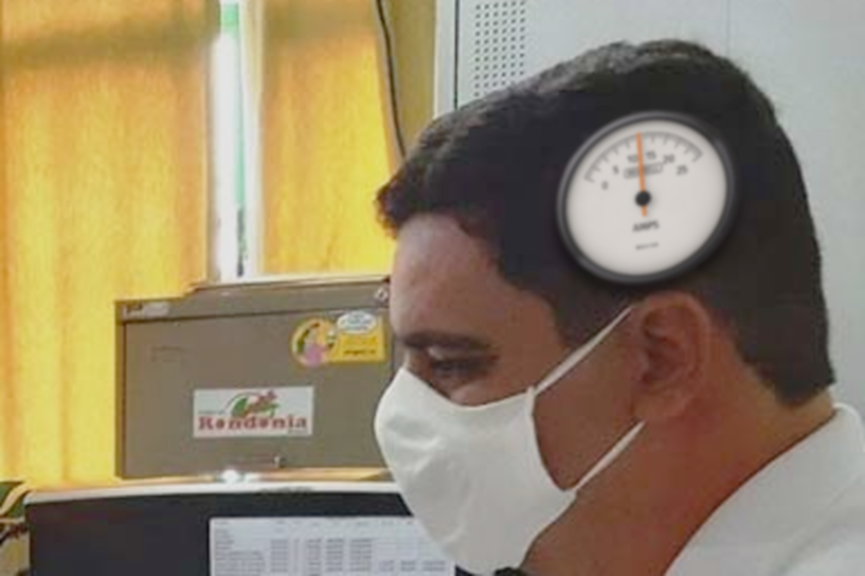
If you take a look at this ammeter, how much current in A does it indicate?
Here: 12.5 A
